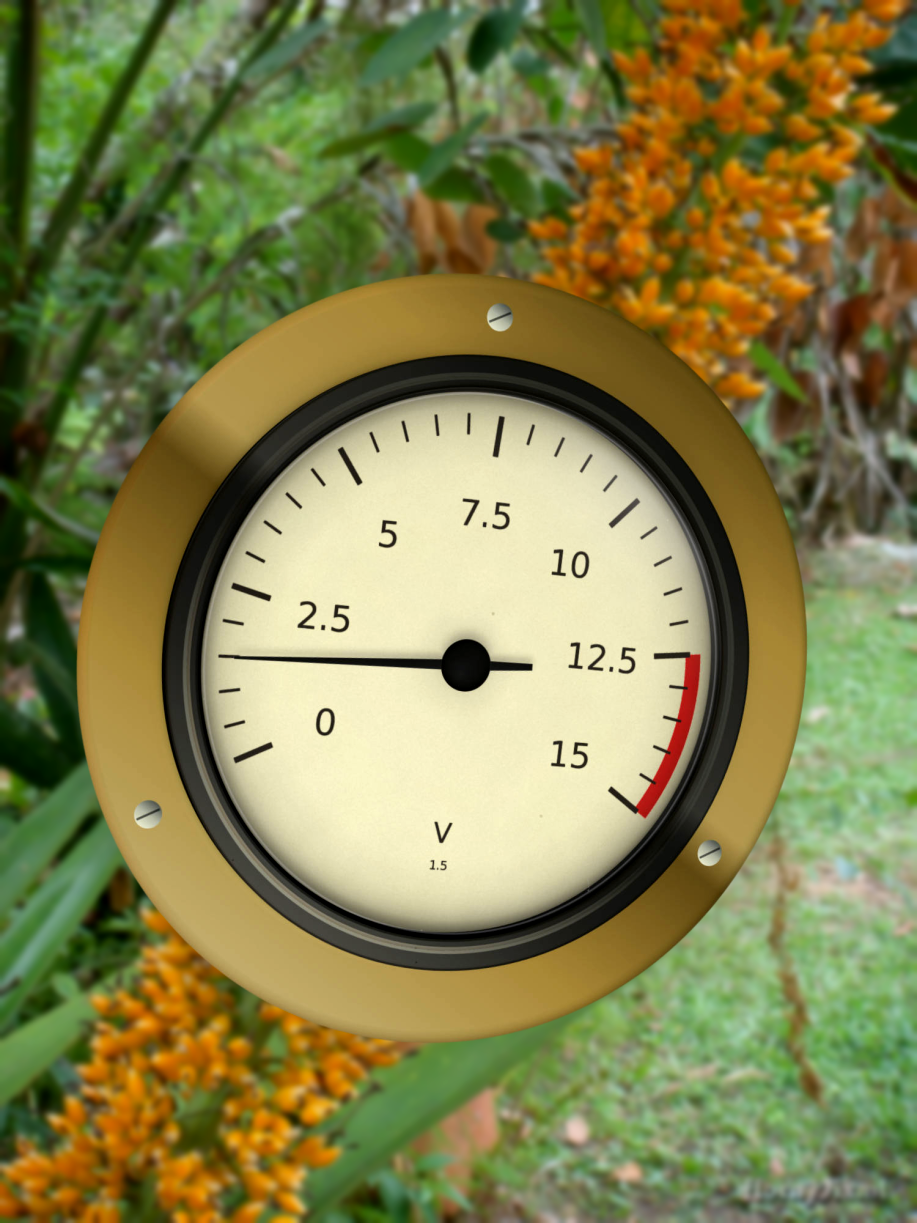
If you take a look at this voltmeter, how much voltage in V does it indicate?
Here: 1.5 V
